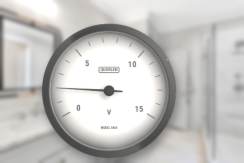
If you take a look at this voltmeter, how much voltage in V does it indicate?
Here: 2 V
